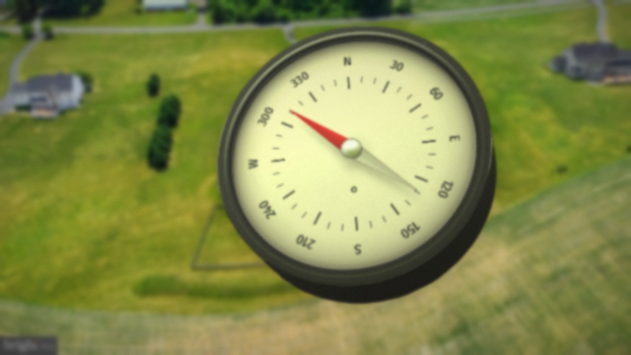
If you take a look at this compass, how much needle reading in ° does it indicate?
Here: 310 °
